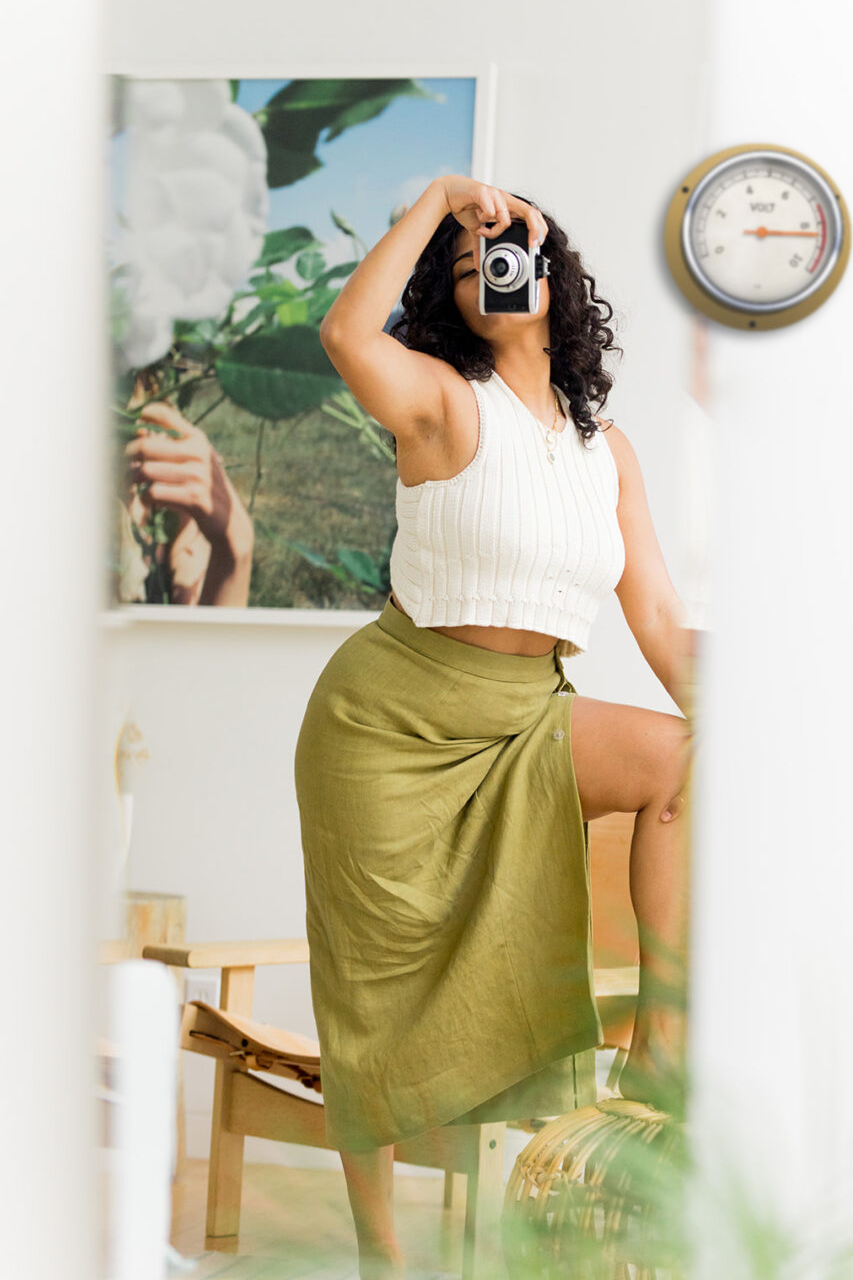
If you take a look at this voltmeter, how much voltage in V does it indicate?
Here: 8.5 V
